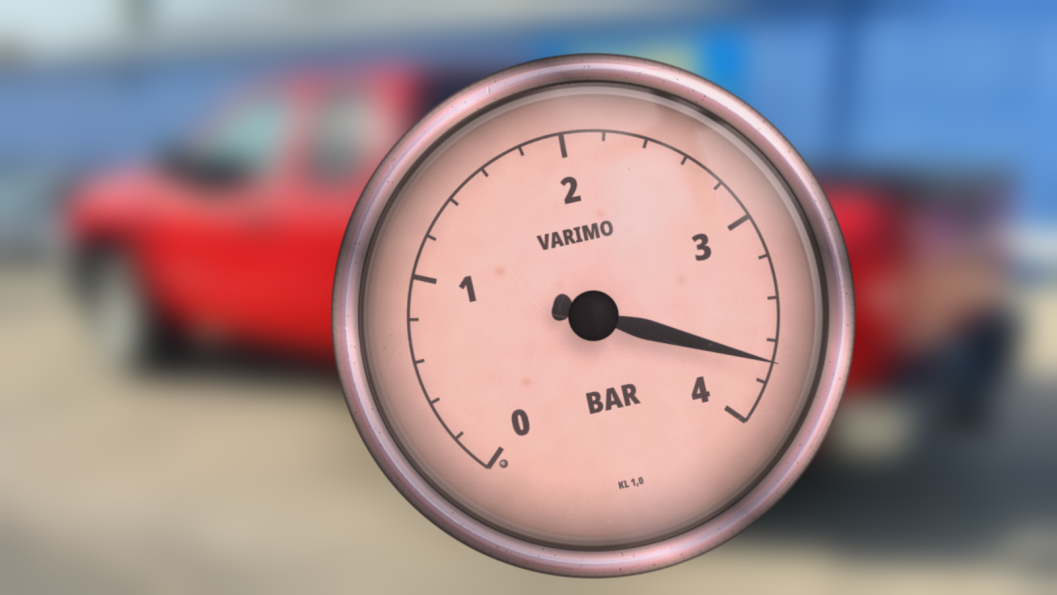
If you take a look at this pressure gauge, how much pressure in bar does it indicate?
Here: 3.7 bar
